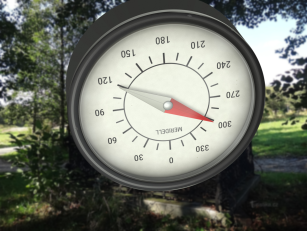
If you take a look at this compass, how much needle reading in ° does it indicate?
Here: 300 °
